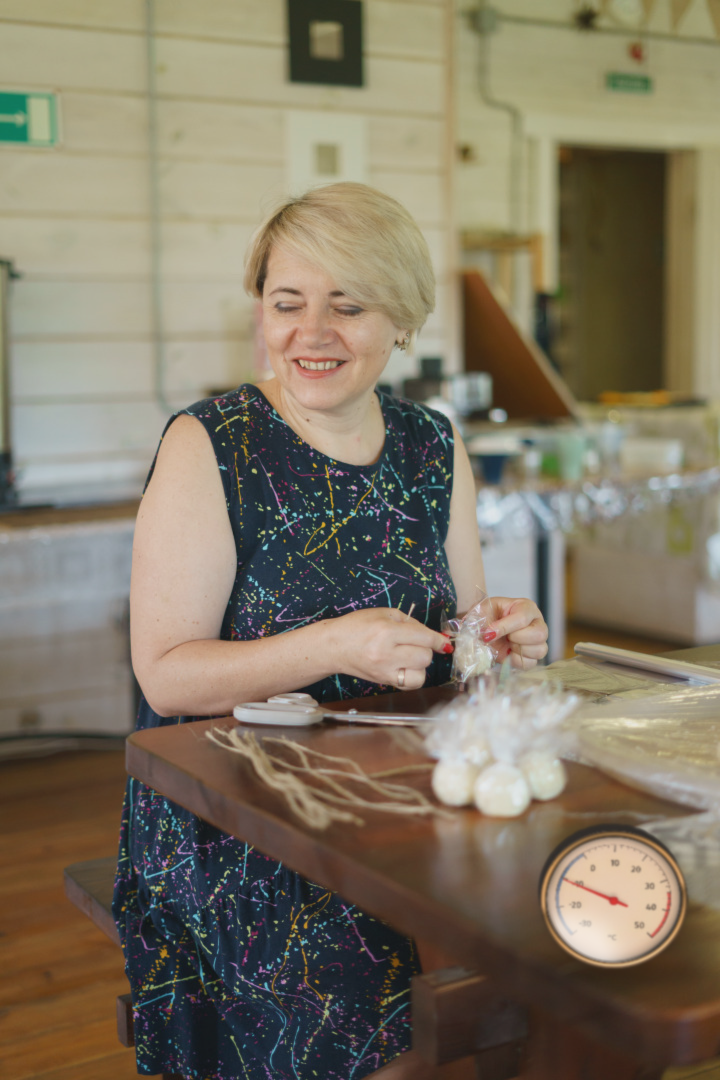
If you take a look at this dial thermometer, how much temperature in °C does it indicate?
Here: -10 °C
